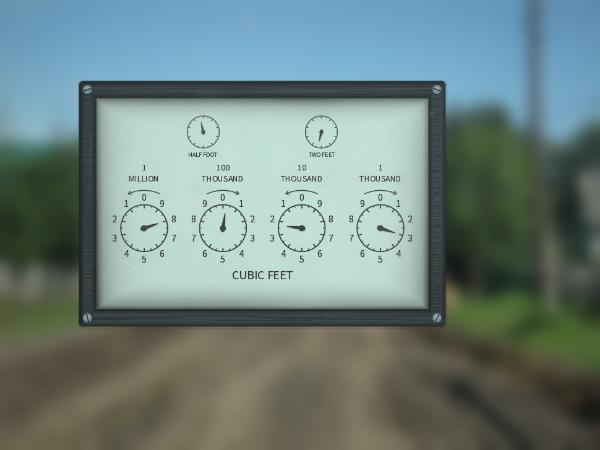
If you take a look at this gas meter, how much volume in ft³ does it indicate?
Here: 802300 ft³
